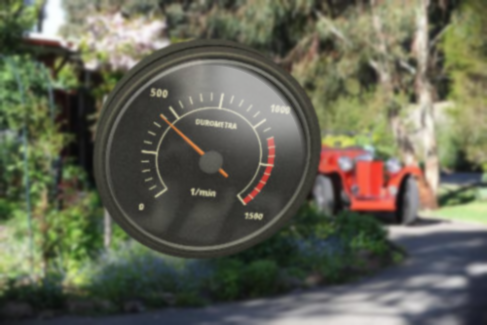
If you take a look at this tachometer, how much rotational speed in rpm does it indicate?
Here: 450 rpm
